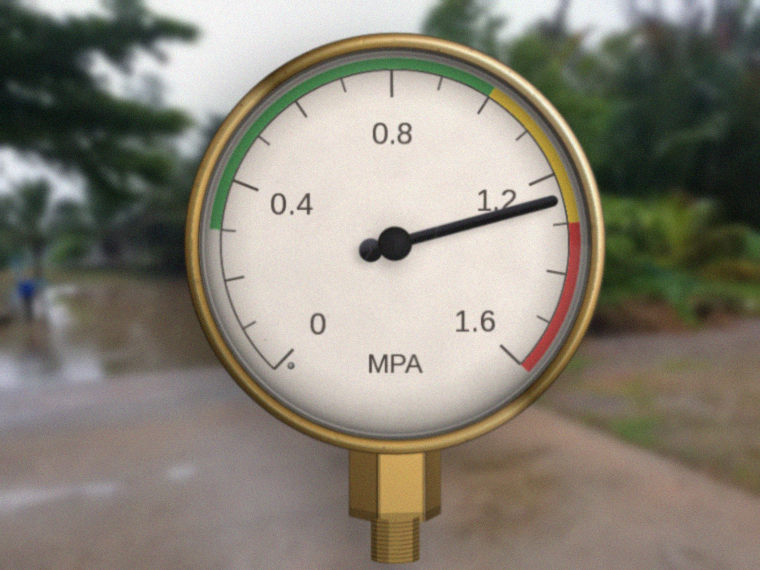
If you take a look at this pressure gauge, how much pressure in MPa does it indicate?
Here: 1.25 MPa
